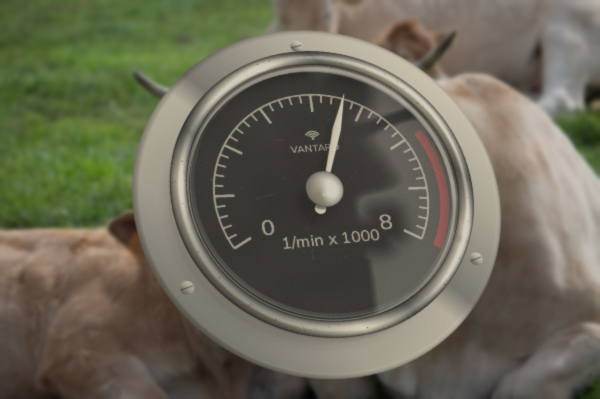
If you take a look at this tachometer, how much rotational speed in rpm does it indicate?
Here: 4600 rpm
